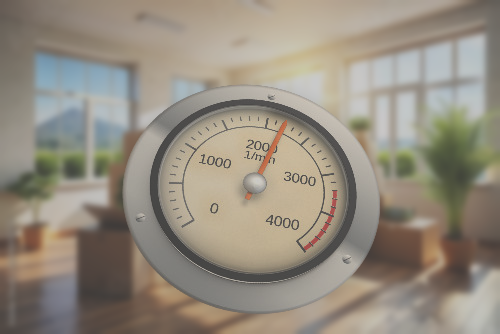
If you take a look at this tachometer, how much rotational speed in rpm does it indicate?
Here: 2200 rpm
